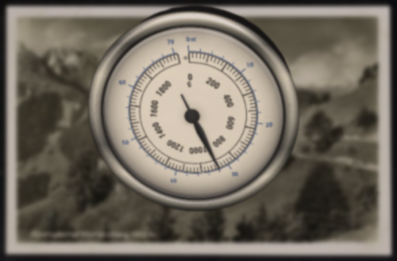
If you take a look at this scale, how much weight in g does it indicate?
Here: 900 g
